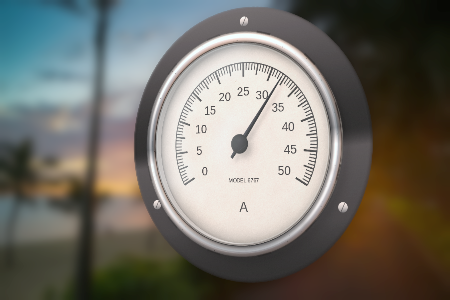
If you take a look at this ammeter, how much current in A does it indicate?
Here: 32.5 A
